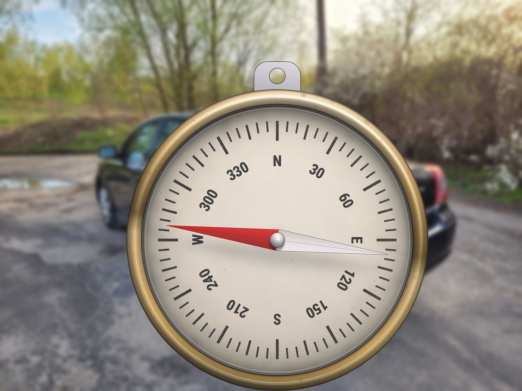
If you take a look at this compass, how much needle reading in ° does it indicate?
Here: 277.5 °
